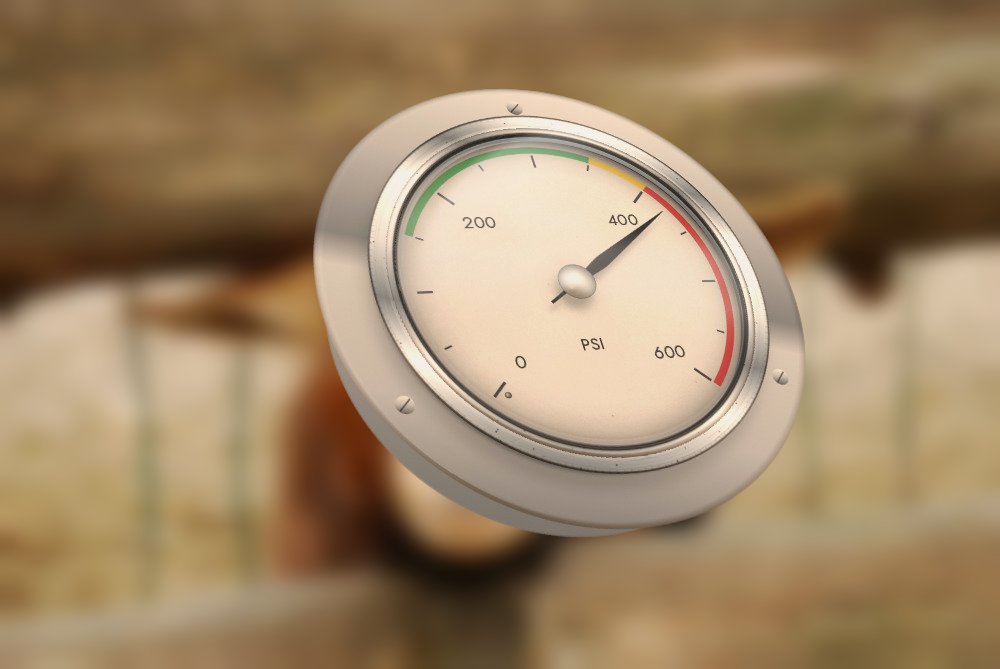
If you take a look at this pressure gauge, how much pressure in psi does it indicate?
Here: 425 psi
